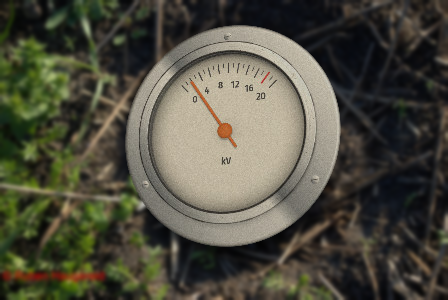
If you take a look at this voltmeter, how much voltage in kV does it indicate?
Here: 2 kV
